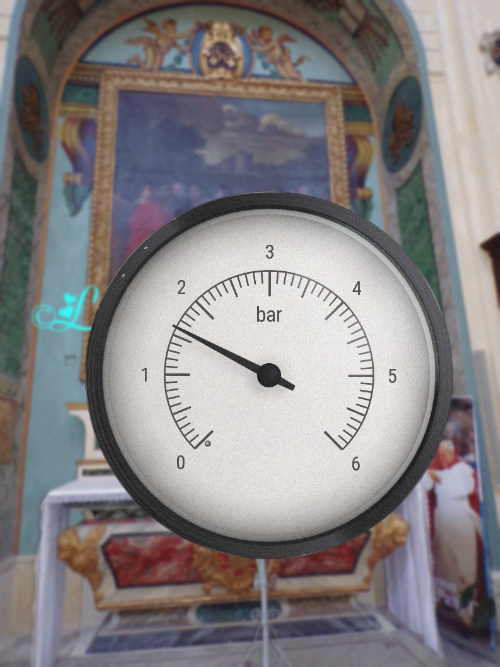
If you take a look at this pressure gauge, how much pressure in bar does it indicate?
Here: 1.6 bar
